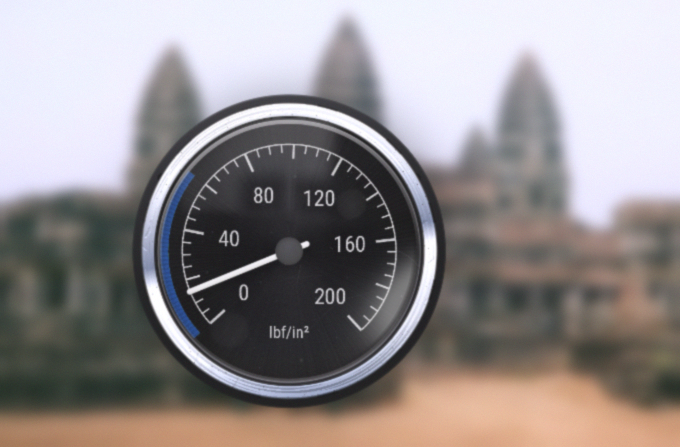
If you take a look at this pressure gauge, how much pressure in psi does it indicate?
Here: 15 psi
